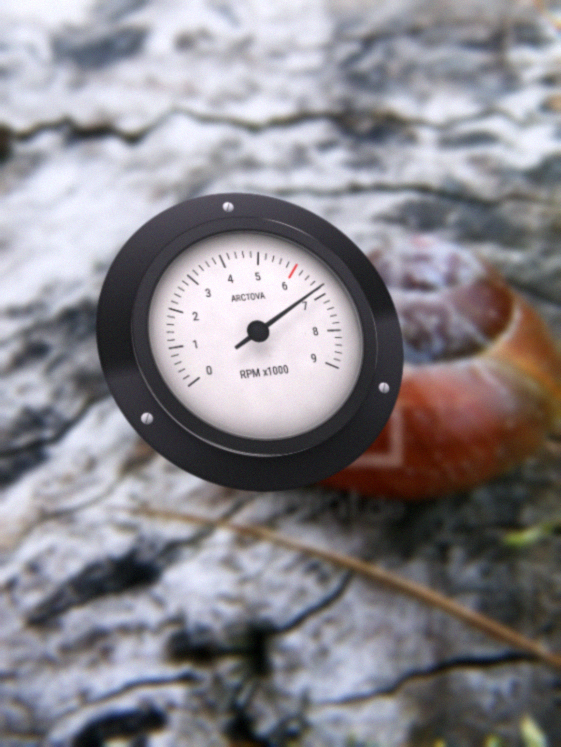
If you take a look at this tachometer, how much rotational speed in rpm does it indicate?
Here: 6800 rpm
